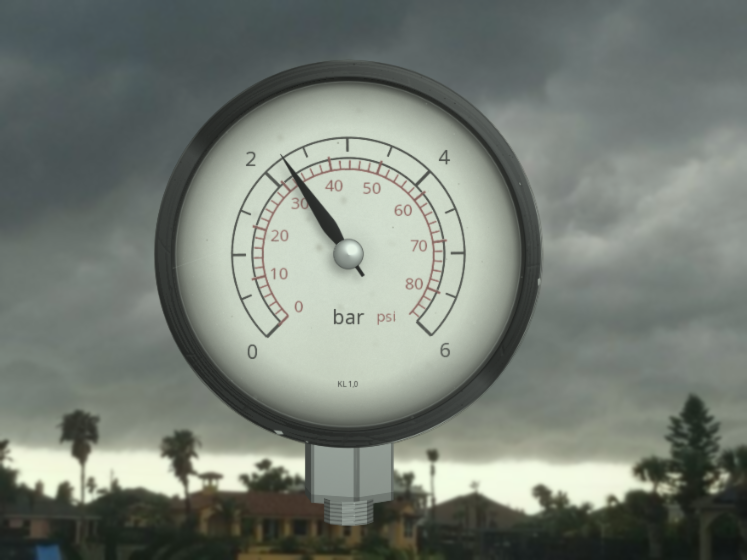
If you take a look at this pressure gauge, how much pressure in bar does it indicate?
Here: 2.25 bar
